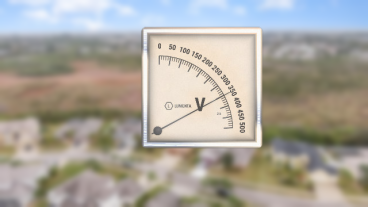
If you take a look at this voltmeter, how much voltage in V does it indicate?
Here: 350 V
